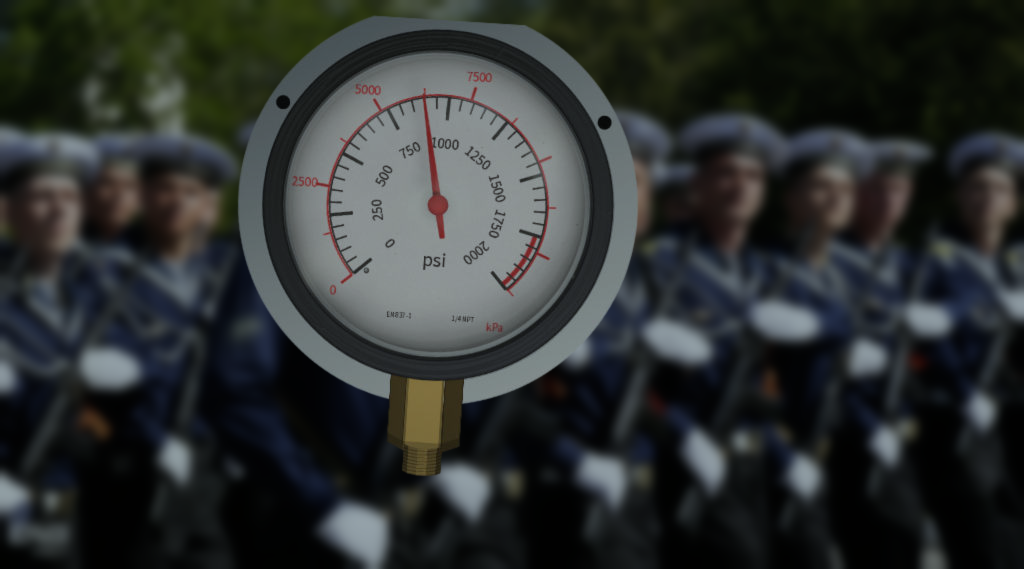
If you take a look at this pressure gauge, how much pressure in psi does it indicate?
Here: 900 psi
